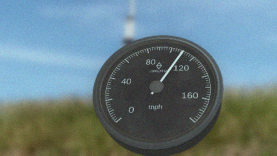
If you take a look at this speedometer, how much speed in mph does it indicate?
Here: 110 mph
